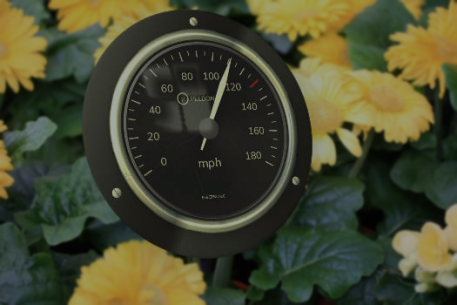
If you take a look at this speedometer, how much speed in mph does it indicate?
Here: 110 mph
